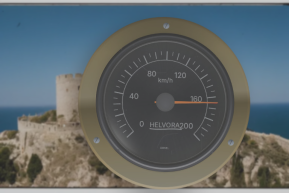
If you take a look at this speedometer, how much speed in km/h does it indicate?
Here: 165 km/h
